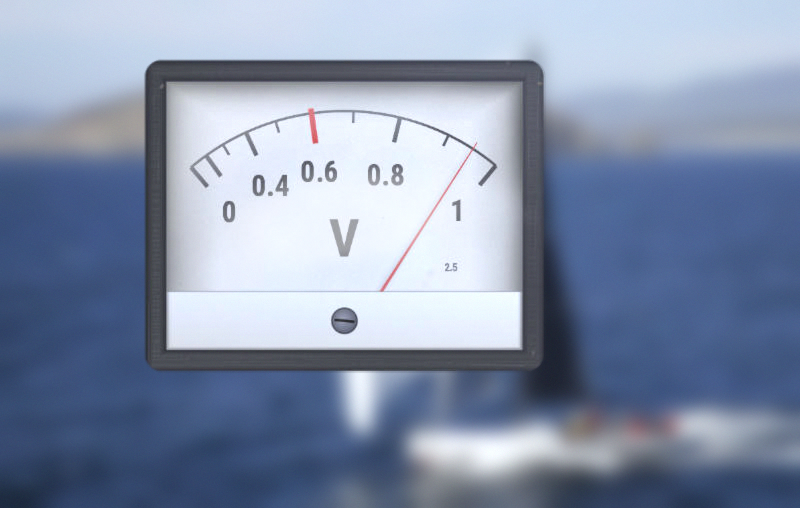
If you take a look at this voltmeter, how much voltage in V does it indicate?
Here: 0.95 V
